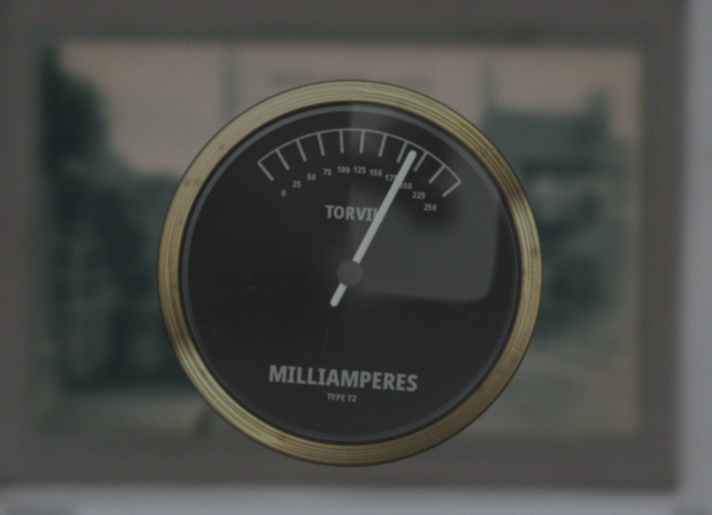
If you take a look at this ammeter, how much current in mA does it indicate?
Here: 187.5 mA
